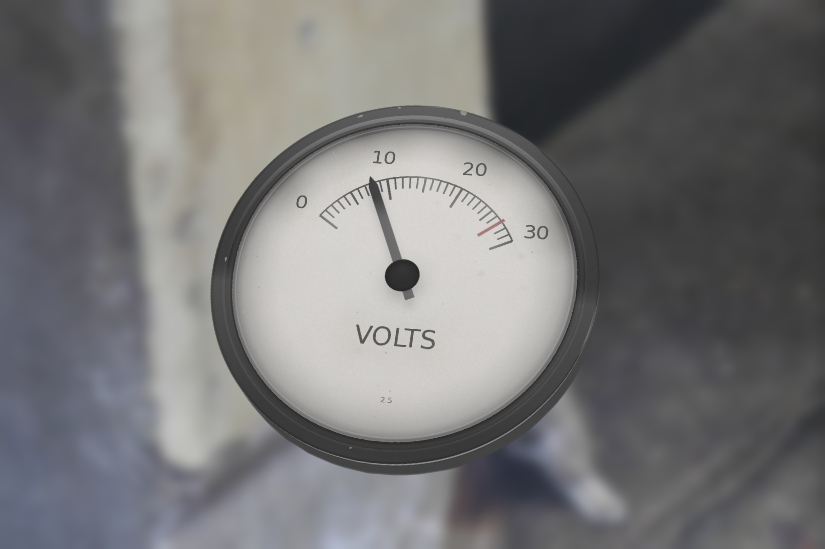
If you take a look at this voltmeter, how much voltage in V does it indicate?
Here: 8 V
